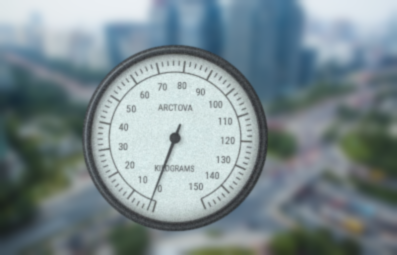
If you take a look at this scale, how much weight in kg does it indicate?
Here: 2 kg
